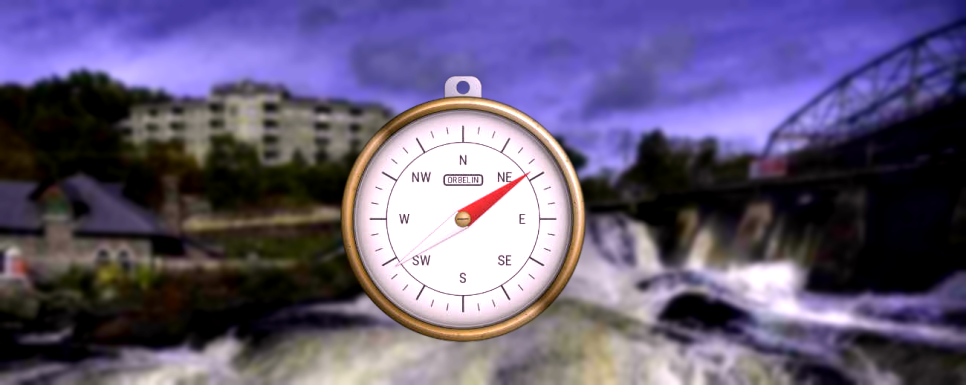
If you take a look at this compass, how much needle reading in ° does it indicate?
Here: 55 °
